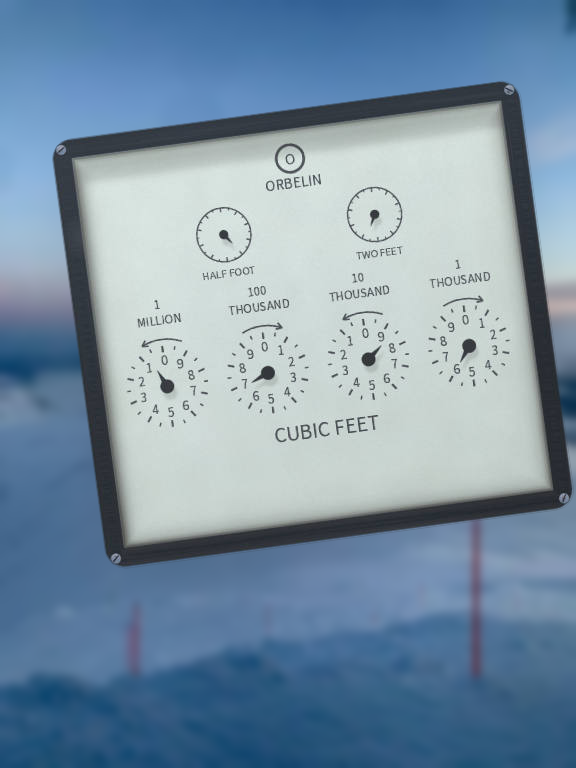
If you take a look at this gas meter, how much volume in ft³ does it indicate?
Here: 68600 ft³
